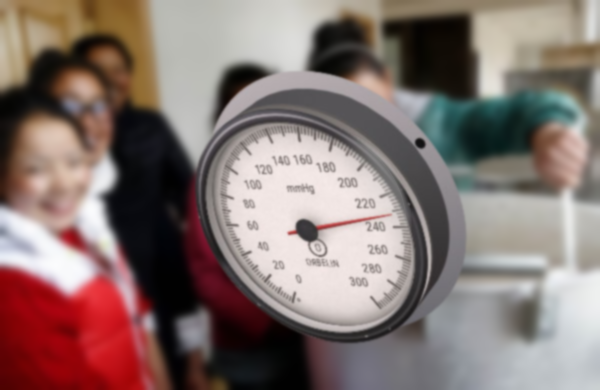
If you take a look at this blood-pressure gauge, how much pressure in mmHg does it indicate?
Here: 230 mmHg
